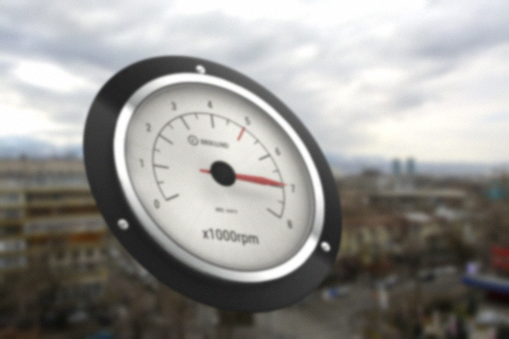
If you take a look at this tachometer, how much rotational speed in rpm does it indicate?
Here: 7000 rpm
